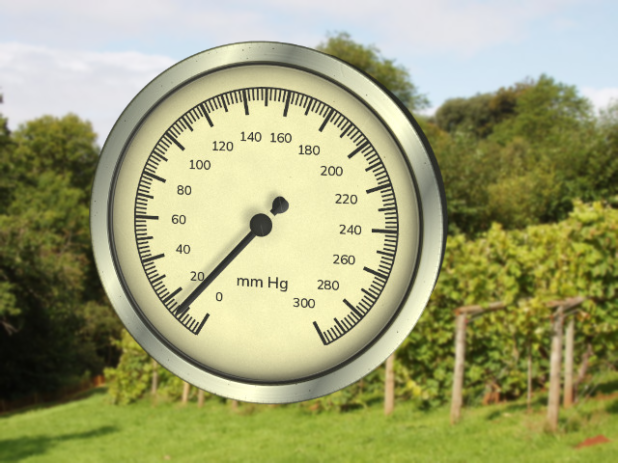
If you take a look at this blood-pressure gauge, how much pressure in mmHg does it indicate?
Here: 12 mmHg
